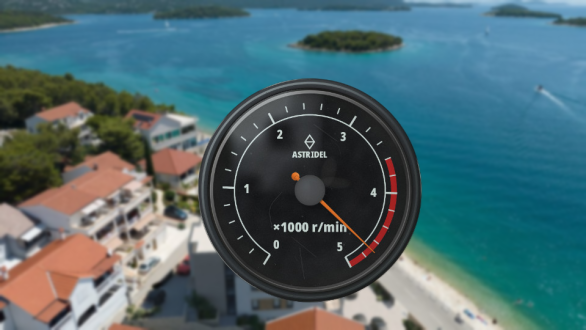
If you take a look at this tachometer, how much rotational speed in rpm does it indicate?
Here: 4700 rpm
